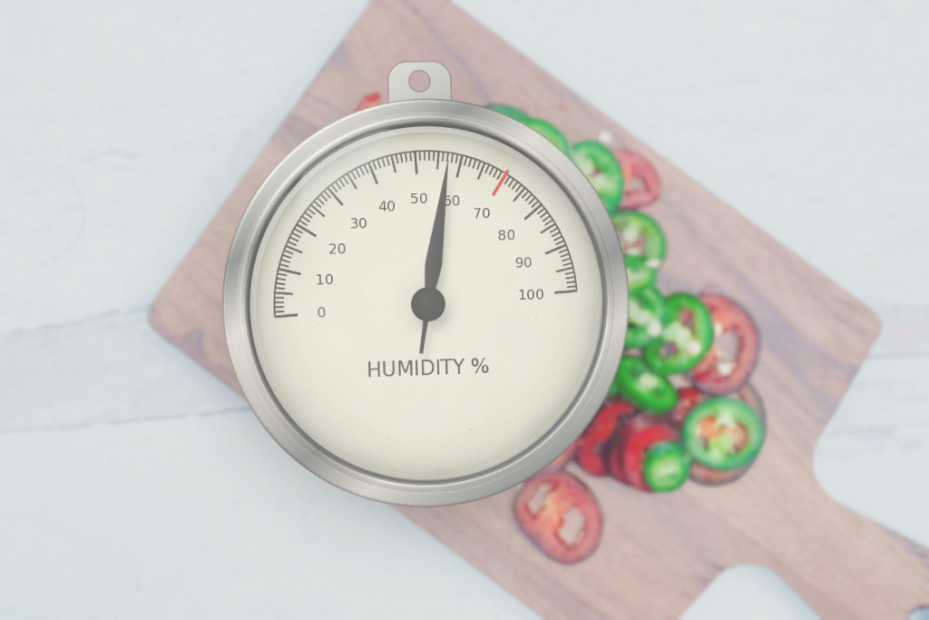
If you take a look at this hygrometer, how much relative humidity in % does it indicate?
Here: 57 %
